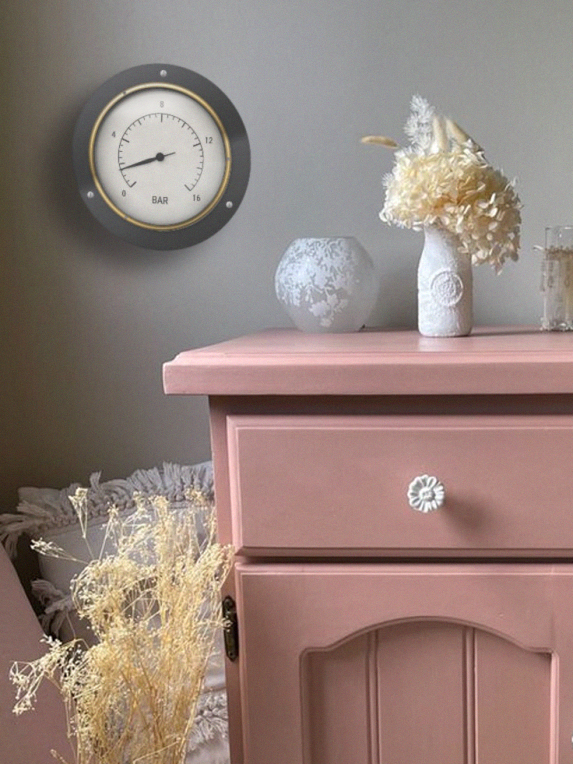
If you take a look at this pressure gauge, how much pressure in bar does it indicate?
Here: 1.5 bar
